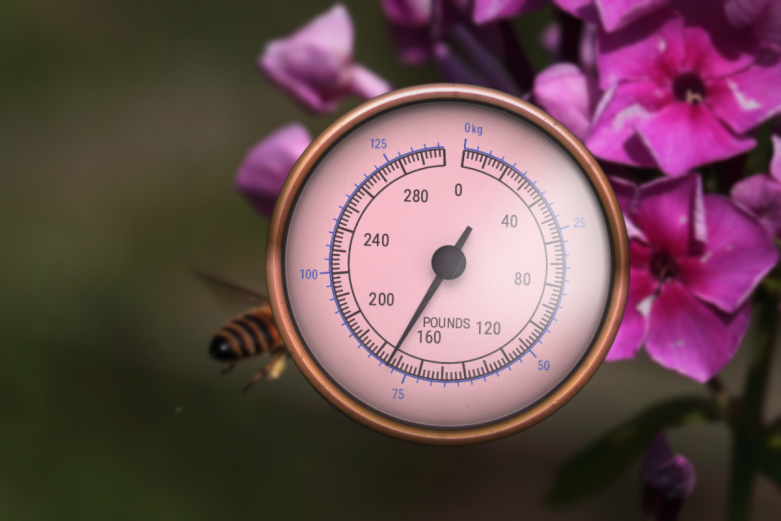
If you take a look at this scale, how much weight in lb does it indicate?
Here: 174 lb
